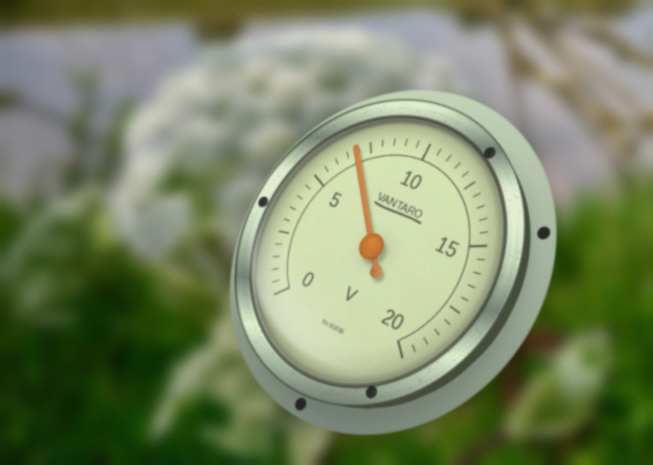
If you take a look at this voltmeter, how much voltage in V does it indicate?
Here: 7 V
